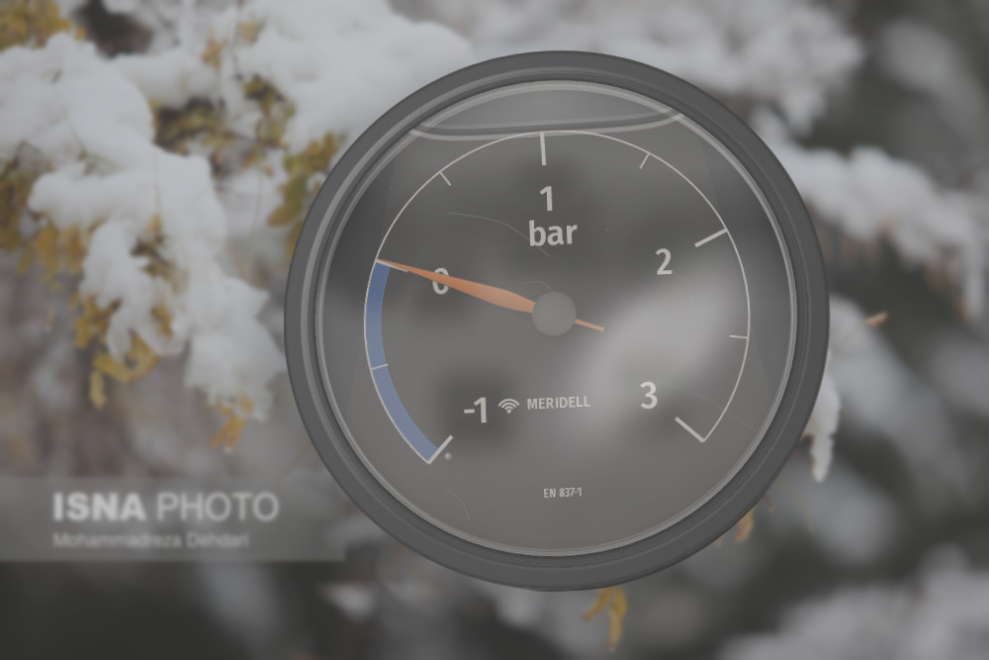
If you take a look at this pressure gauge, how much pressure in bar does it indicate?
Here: 0 bar
